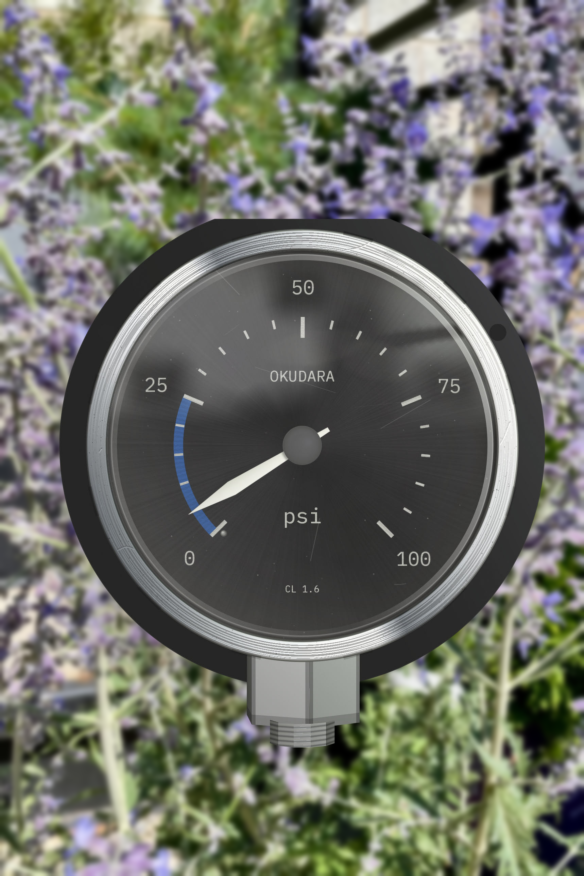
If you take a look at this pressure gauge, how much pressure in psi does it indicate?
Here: 5 psi
